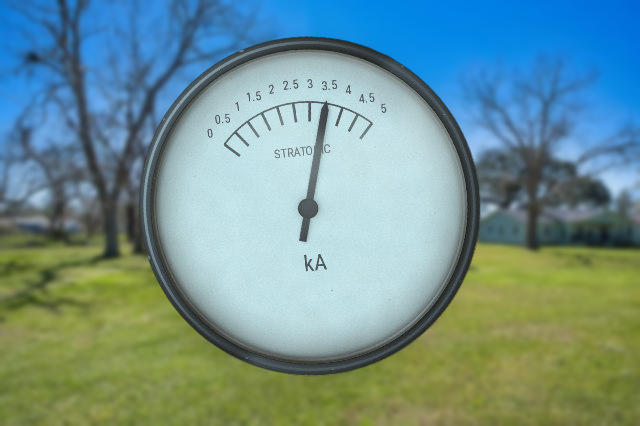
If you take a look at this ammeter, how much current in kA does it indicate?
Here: 3.5 kA
